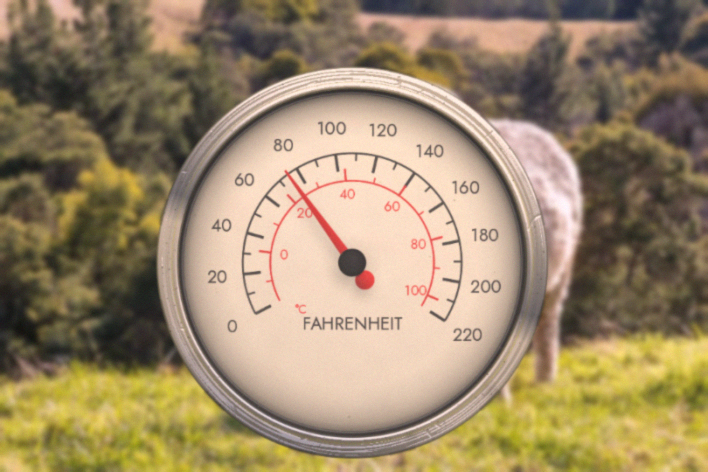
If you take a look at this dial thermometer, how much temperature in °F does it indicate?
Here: 75 °F
